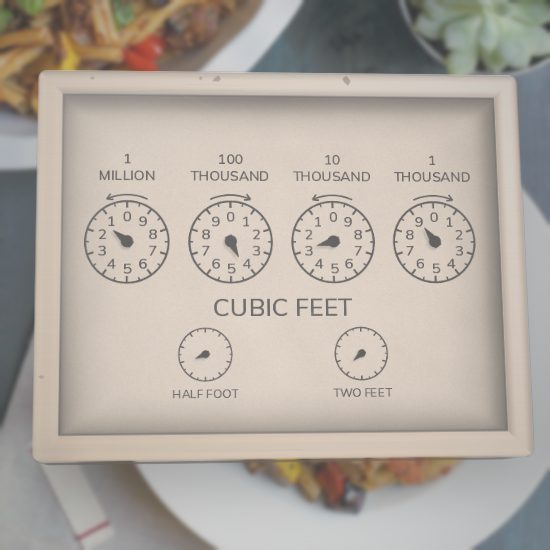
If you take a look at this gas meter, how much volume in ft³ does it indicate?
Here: 142900 ft³
